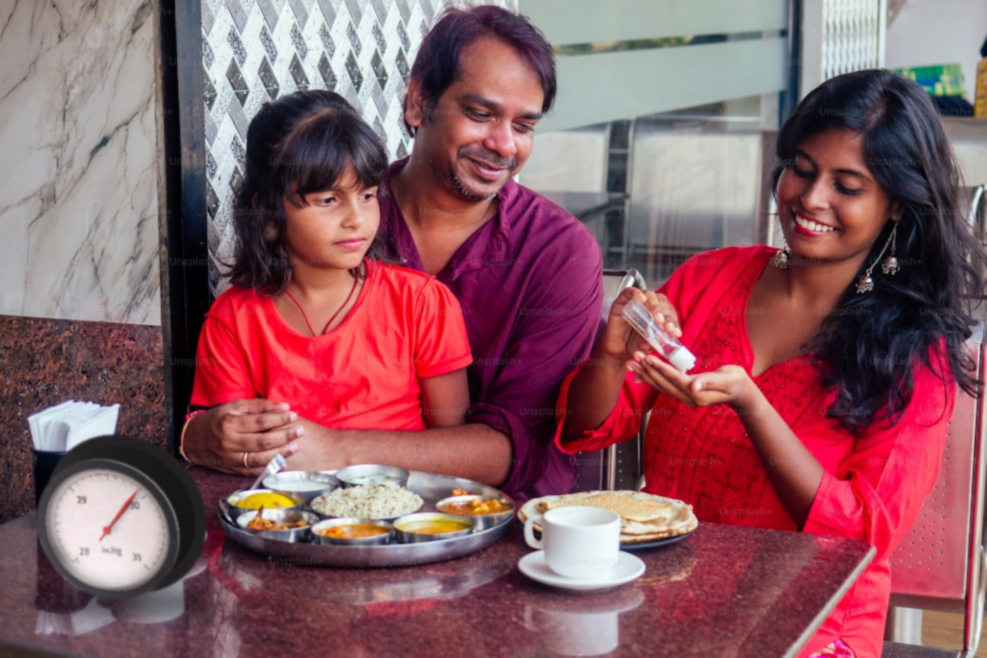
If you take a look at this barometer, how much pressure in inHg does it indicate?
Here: 29.9 inHg
